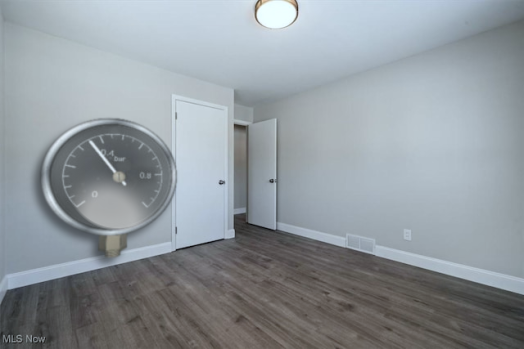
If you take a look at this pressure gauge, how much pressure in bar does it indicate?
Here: 0.35 bar
